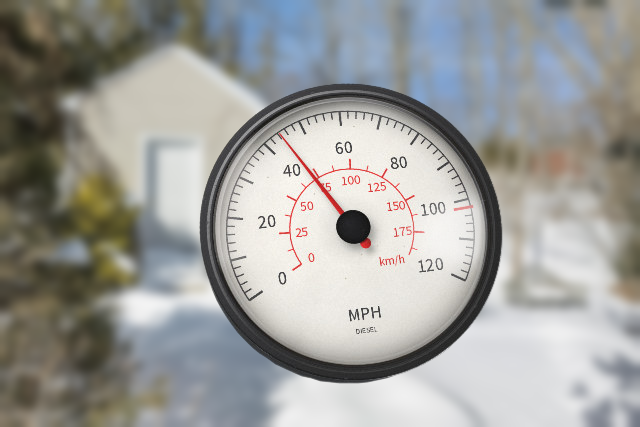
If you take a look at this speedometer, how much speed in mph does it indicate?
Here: 44 mph
